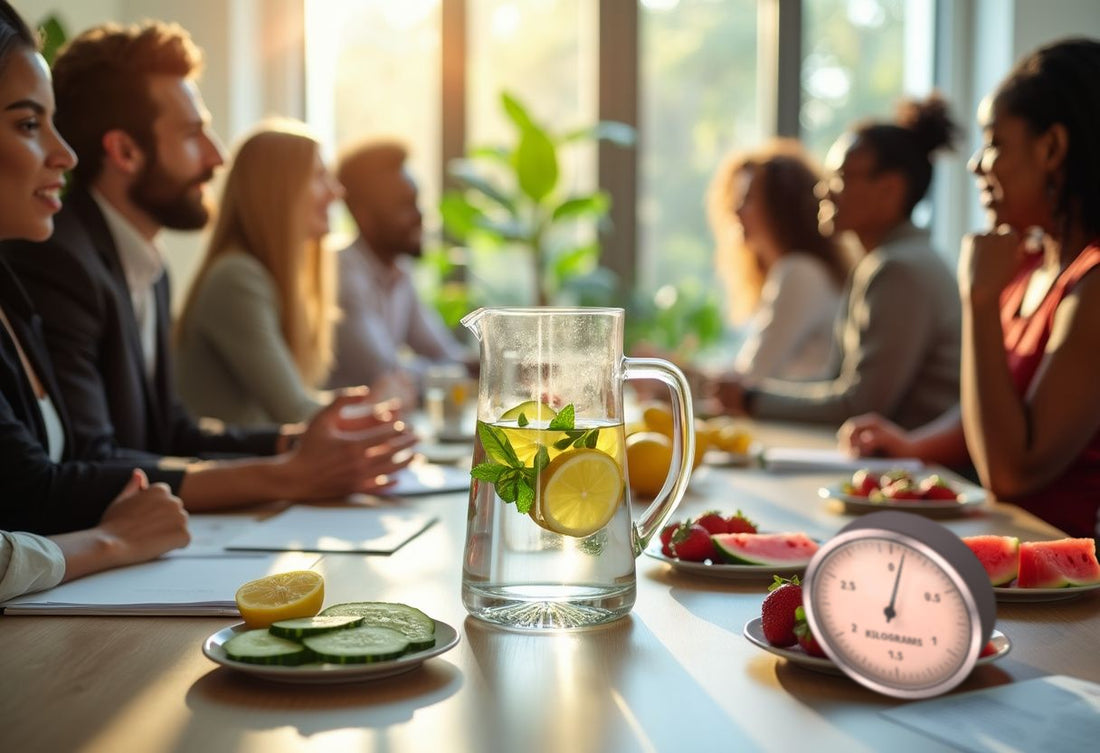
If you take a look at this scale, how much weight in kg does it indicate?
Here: 0.1 kg
